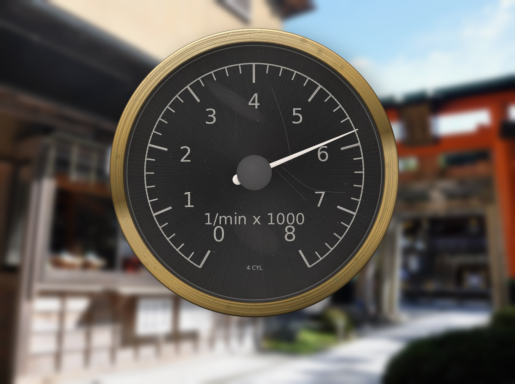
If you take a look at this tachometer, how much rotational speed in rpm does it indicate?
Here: 5800 rpm
